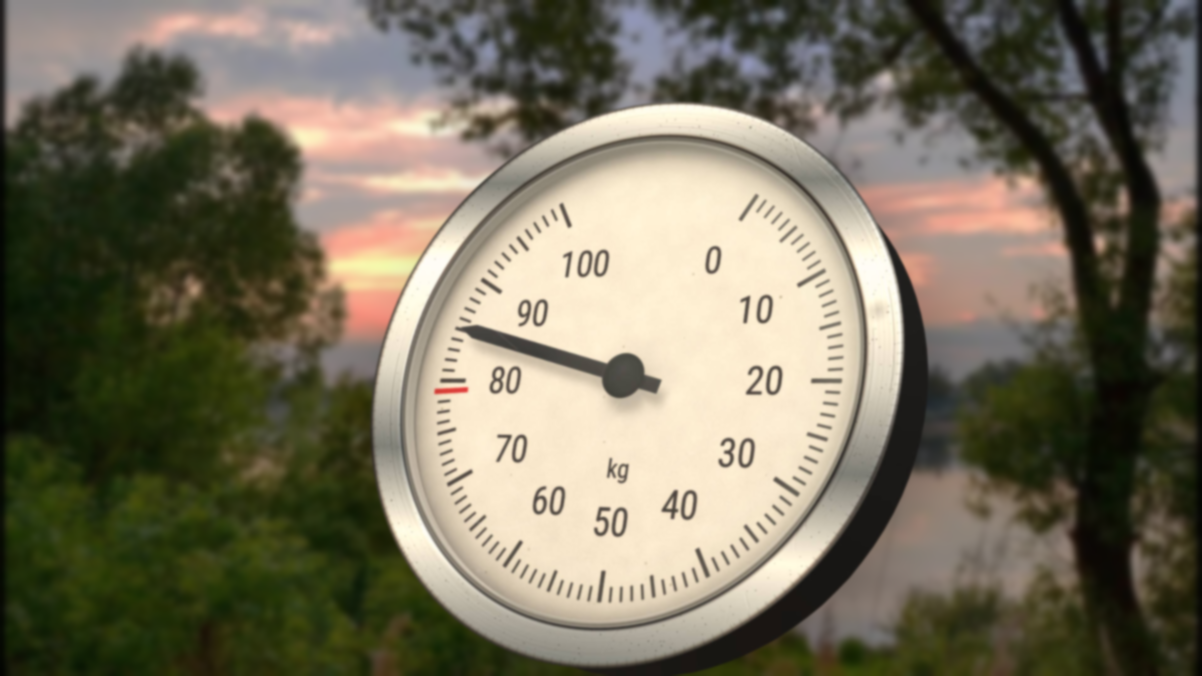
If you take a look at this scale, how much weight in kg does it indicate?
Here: 85 kg
